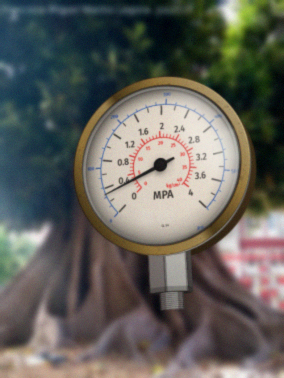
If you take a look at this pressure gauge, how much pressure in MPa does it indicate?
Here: 0.3 MPa
